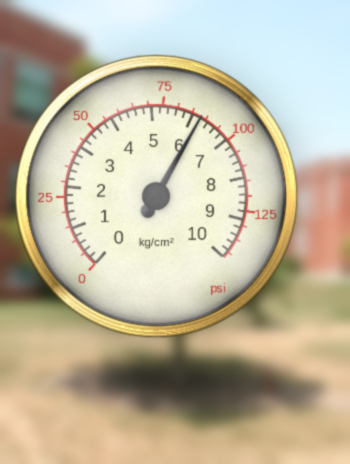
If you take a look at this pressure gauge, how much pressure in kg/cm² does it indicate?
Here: 6.2 kg/cm²
